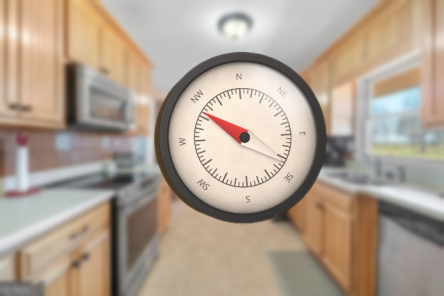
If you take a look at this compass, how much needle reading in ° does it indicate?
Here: 305 °
